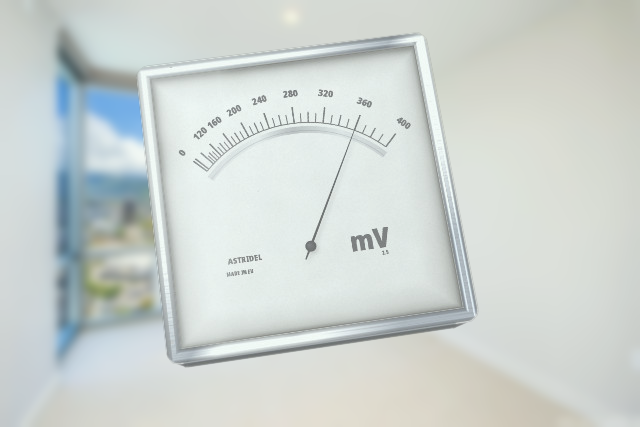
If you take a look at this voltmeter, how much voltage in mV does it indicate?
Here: 360 mV
